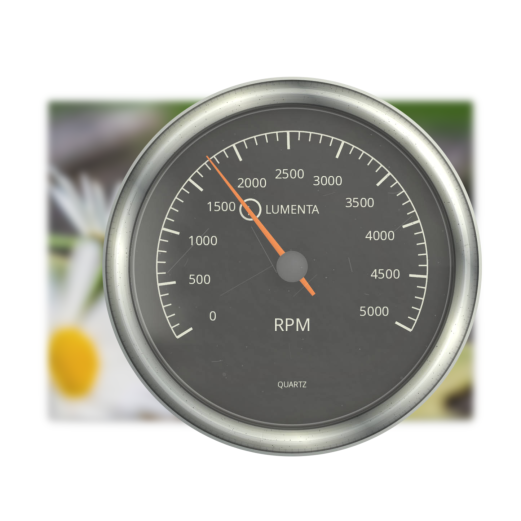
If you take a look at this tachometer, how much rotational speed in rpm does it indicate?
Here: 1750 rpm
